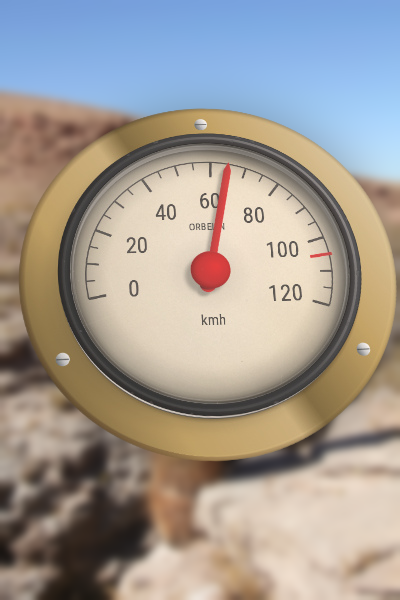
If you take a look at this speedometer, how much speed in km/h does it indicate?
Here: 65 km/h
